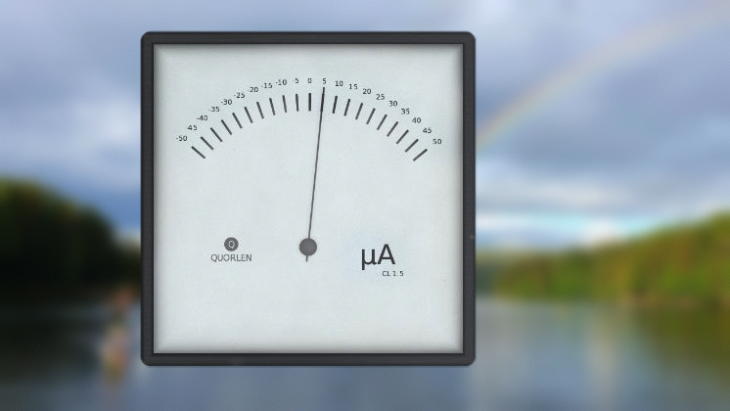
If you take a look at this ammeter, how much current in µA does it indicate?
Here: 5 µA
